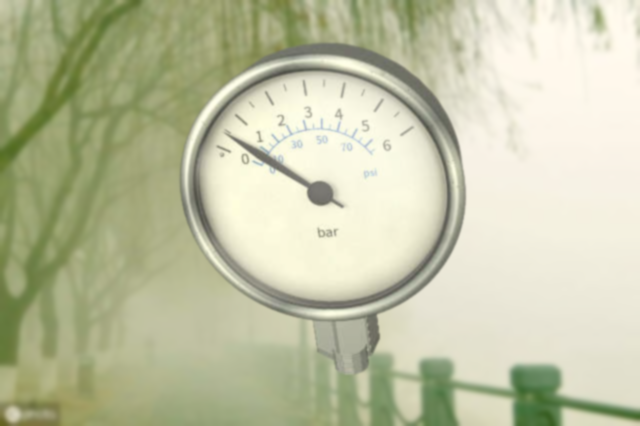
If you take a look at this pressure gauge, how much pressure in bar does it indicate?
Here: 0.5 bar
